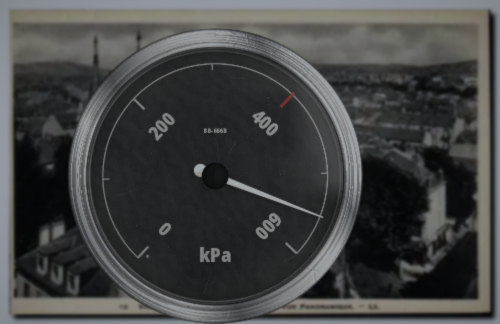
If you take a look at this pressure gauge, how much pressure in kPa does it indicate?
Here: 550 kPa
